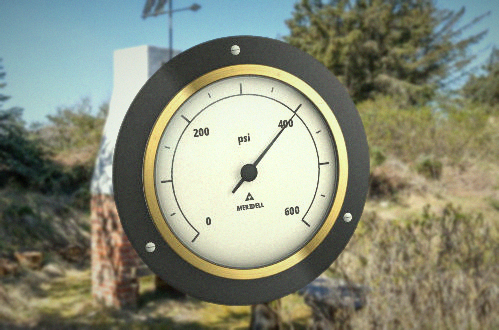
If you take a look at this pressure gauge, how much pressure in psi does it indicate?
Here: 400 psi
